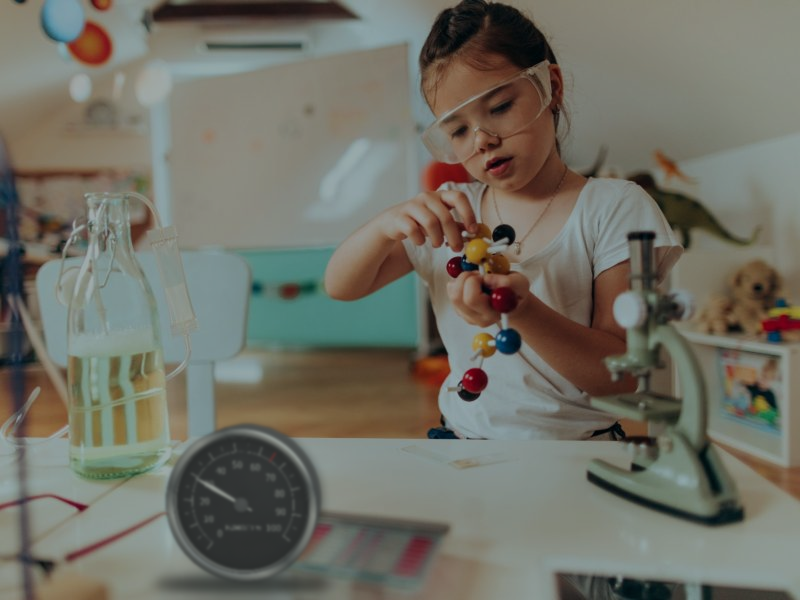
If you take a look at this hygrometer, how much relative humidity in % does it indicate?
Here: 30 %
